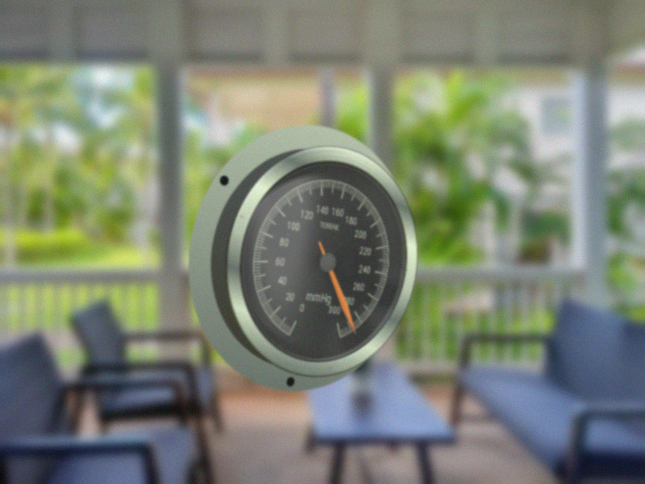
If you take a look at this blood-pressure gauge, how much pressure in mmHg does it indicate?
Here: 290 mmHg
